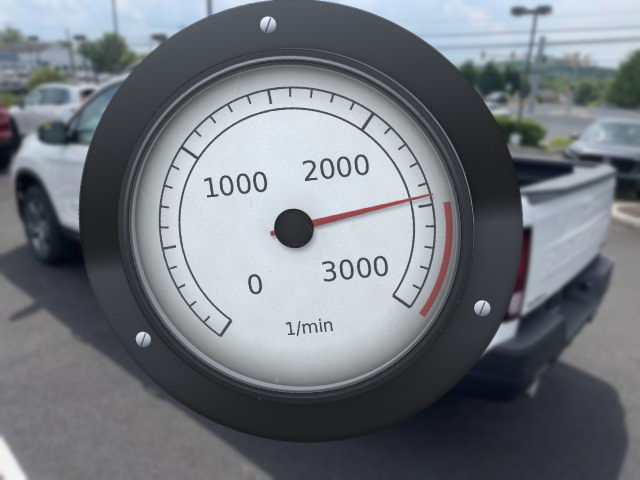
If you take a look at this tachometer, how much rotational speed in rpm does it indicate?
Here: 2450 rpm
